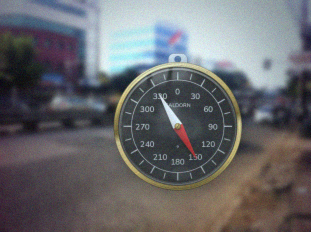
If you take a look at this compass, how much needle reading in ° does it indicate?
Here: 150 °
